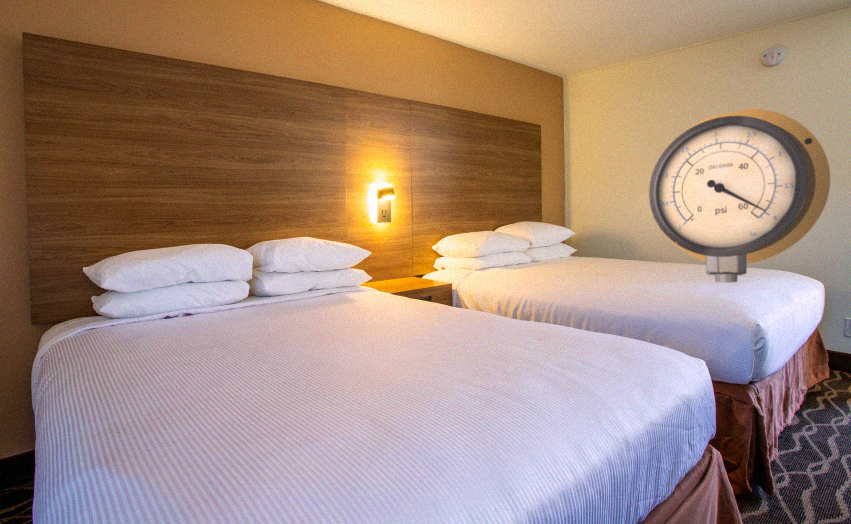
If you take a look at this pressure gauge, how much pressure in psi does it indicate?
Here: 57.5 psi
